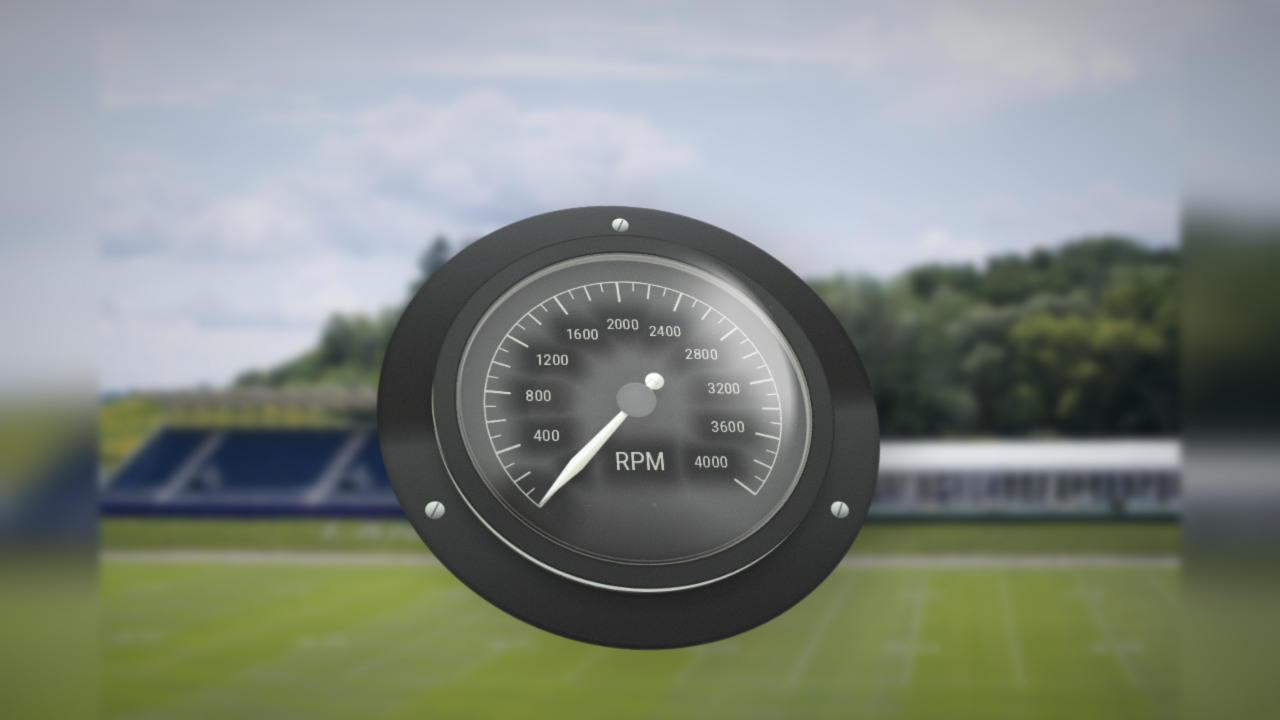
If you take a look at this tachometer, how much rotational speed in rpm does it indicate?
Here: 0 rpm
